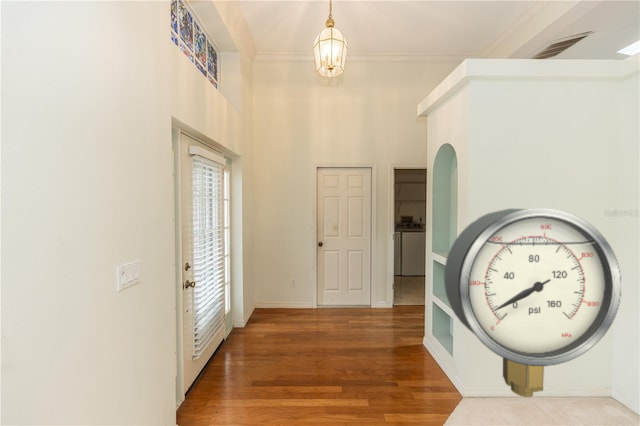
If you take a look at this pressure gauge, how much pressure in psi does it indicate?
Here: 10 psi
